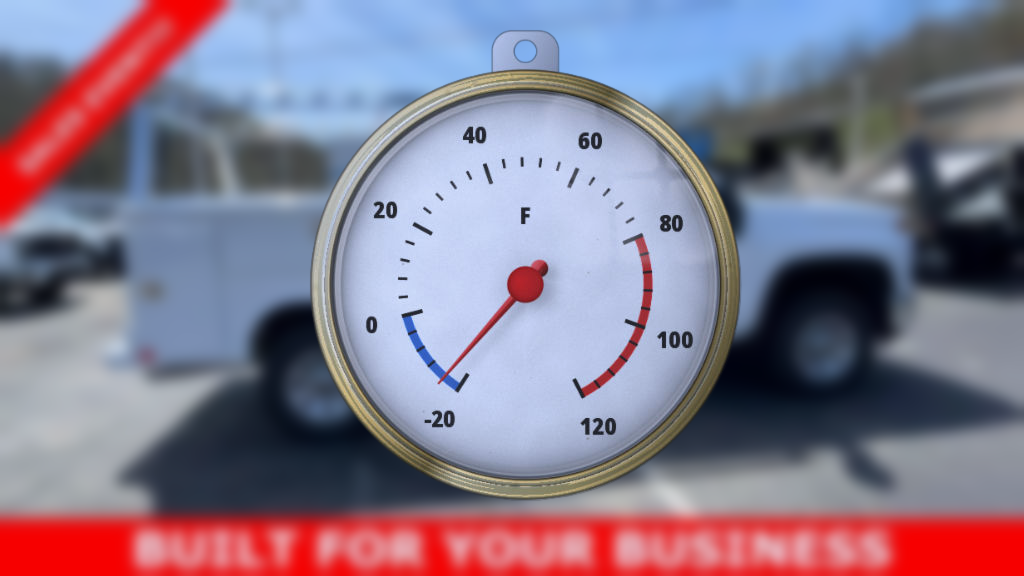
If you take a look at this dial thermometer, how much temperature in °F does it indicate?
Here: -16 °F
